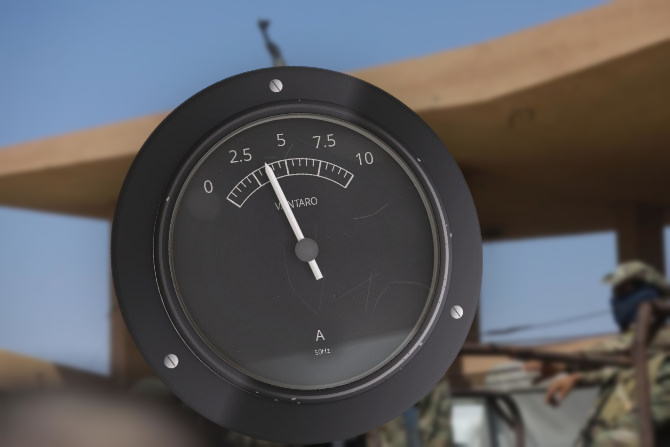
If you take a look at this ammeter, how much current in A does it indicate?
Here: 3.5 A
